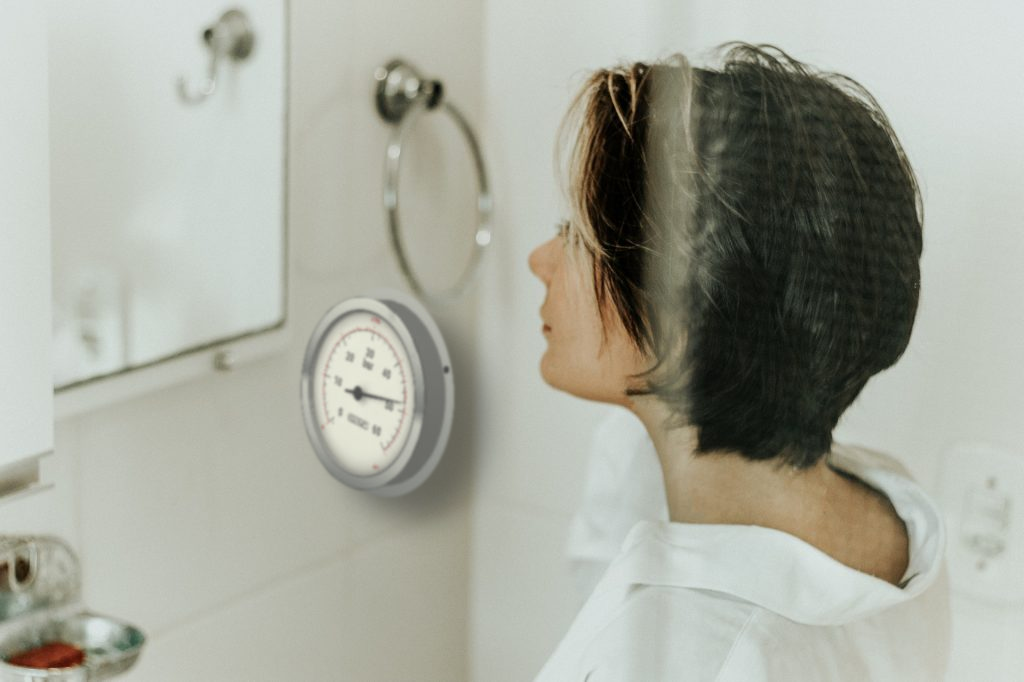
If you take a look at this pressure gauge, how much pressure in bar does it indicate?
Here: 48 bar
